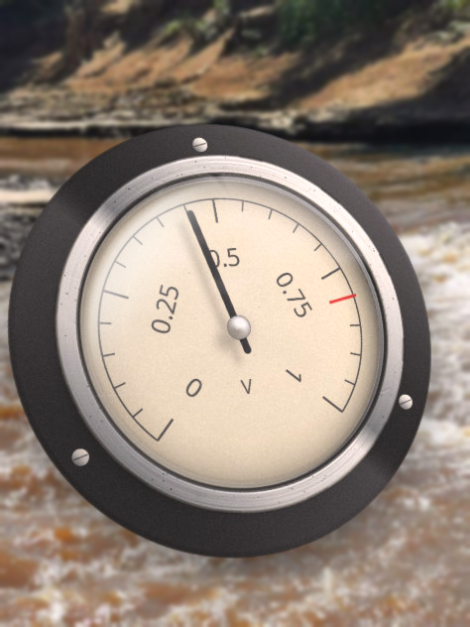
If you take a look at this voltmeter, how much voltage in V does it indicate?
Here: 0.45 V
